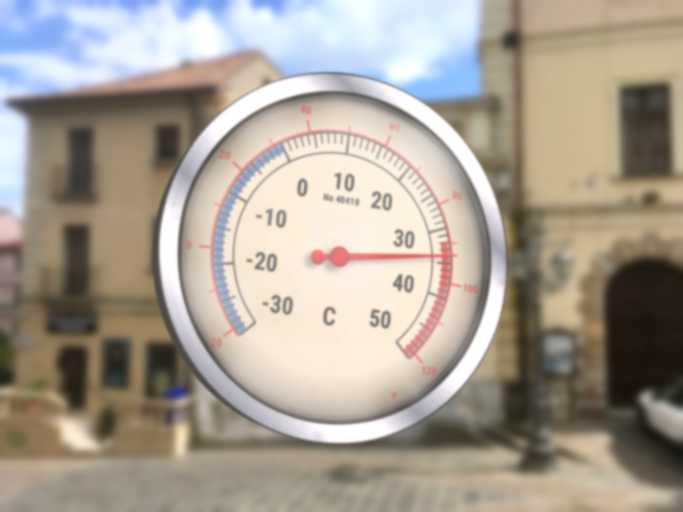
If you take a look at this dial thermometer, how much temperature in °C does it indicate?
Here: 34 °C
